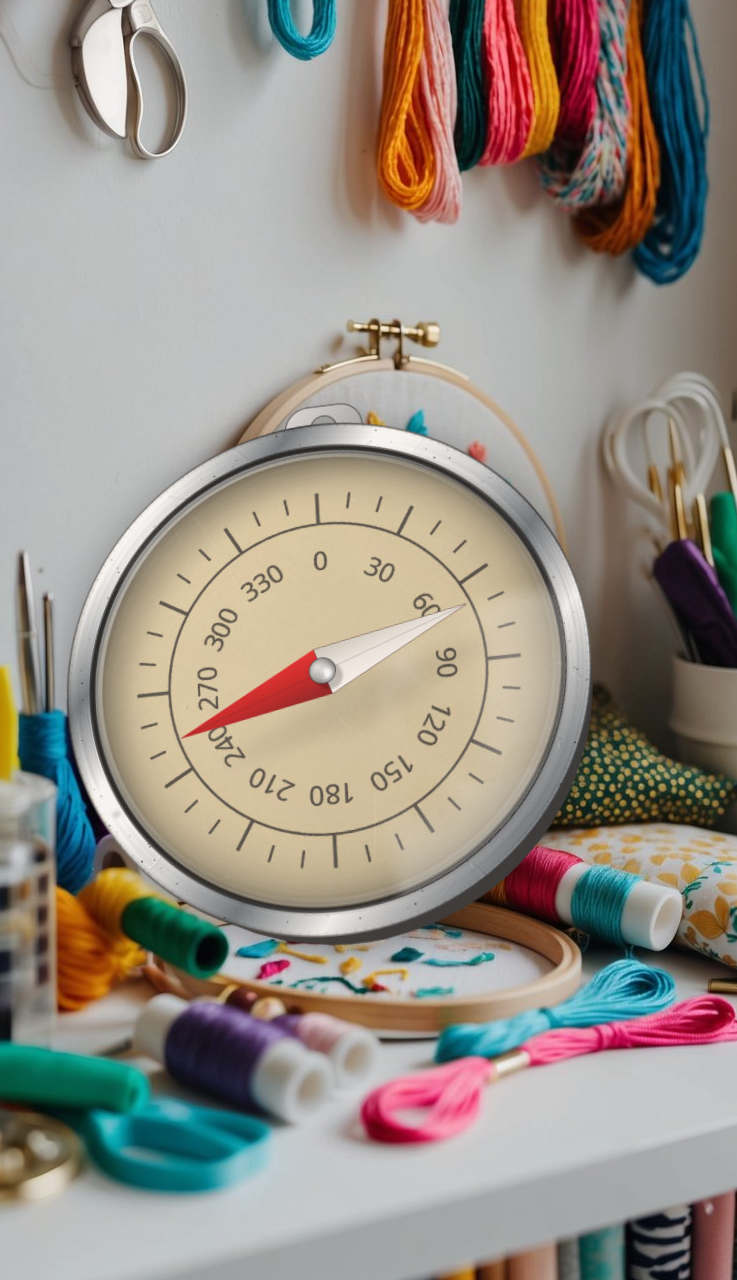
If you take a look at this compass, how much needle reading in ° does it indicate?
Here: 250 °
